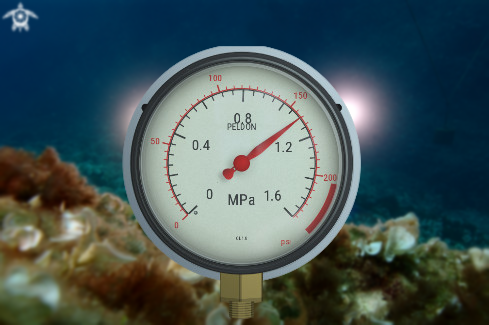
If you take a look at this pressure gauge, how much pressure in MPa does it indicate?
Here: 1.1 MPa
